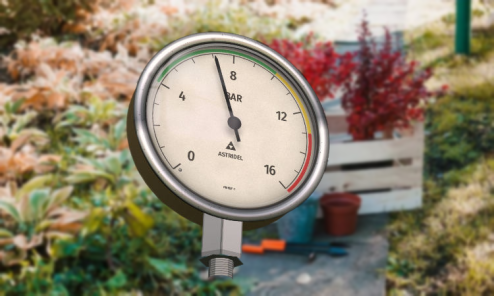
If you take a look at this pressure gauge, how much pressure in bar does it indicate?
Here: 7 bar
